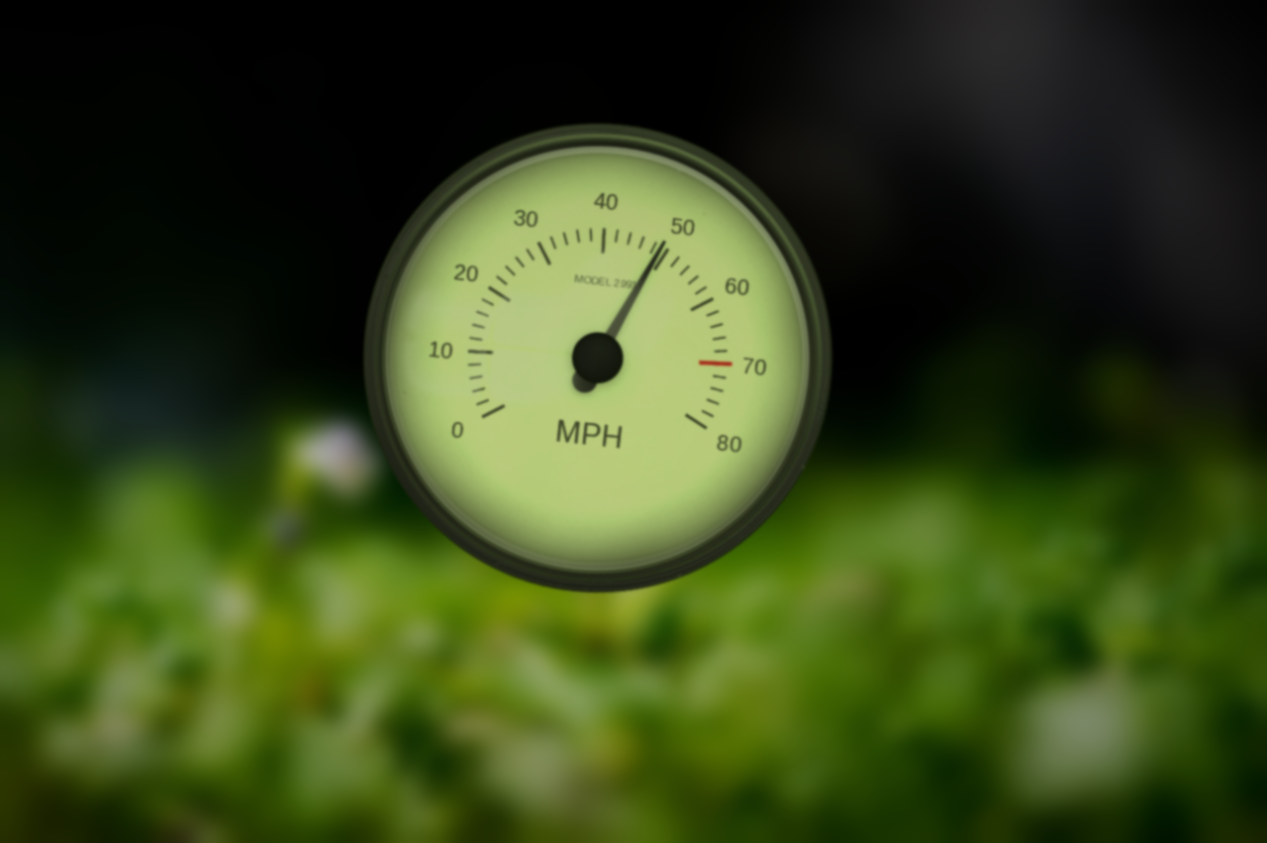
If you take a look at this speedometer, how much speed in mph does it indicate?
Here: 49 mph
